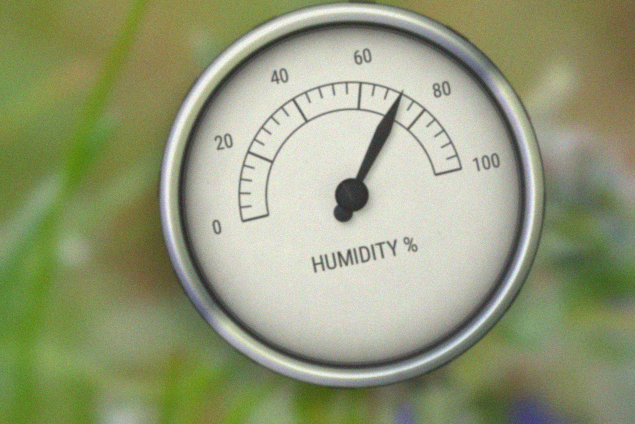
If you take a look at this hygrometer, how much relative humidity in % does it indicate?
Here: 72 %
